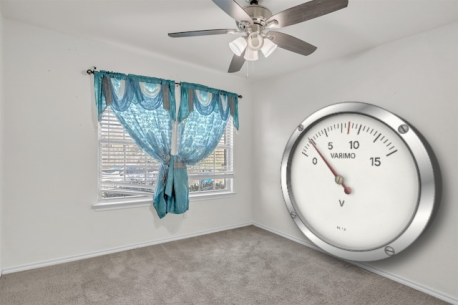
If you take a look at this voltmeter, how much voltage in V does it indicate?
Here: 2.5 V
